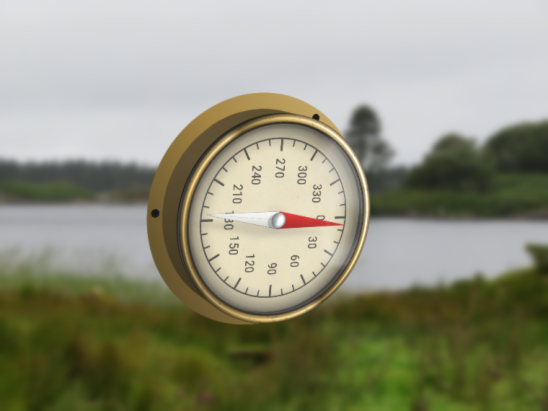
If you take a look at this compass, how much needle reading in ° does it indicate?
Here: 5 °
